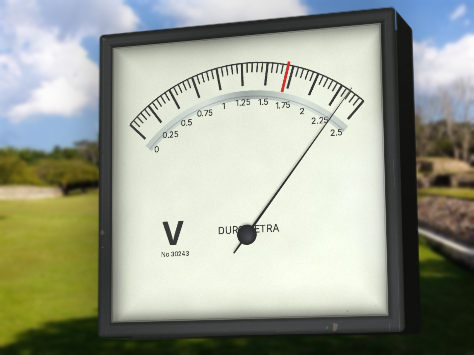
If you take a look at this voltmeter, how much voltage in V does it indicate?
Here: 2.35 V
